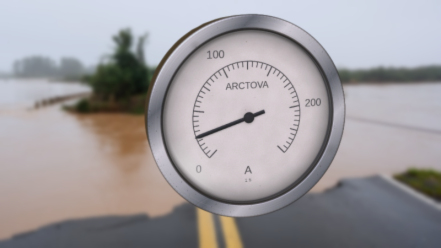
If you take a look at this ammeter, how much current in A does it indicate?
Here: 25 A
